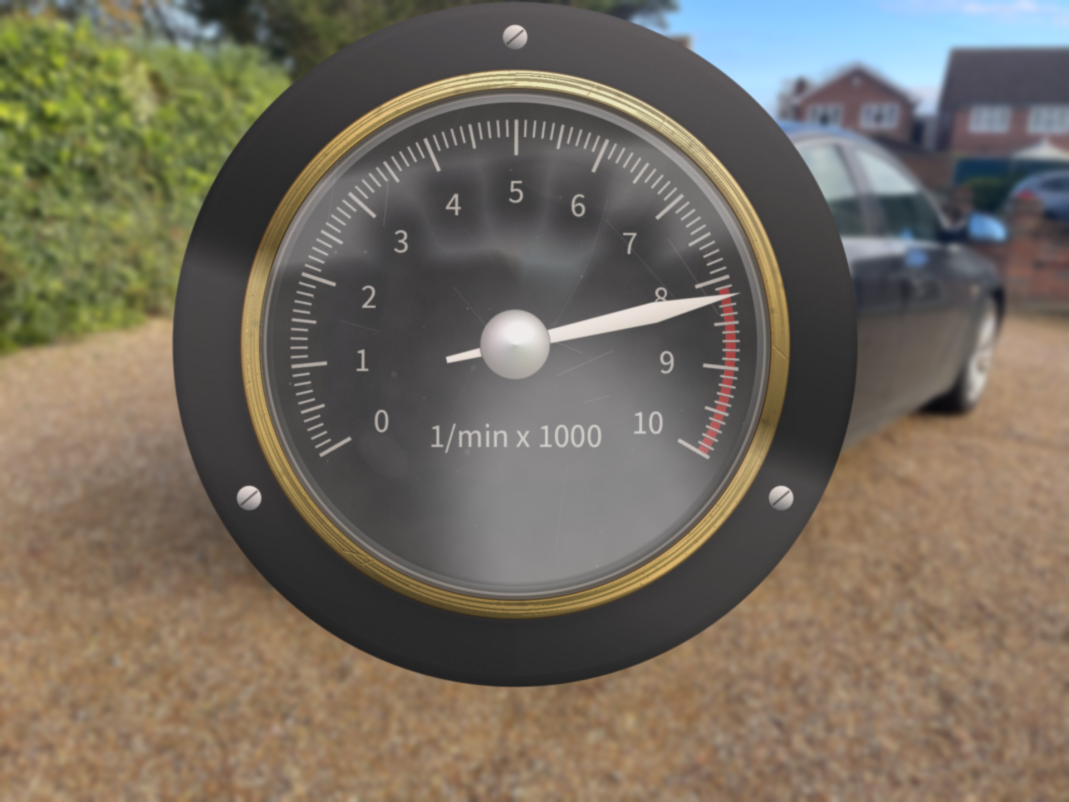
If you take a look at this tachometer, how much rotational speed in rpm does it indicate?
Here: 8200 rpm
